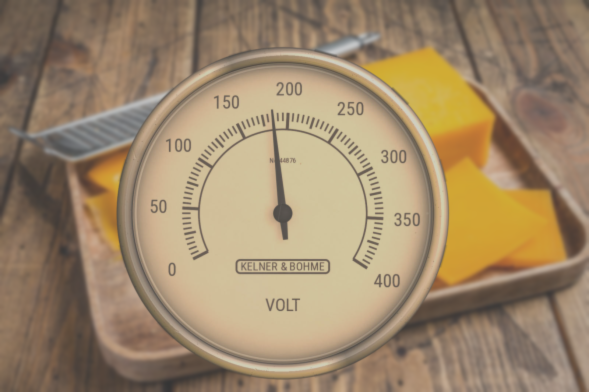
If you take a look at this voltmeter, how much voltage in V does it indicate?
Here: 185 V
